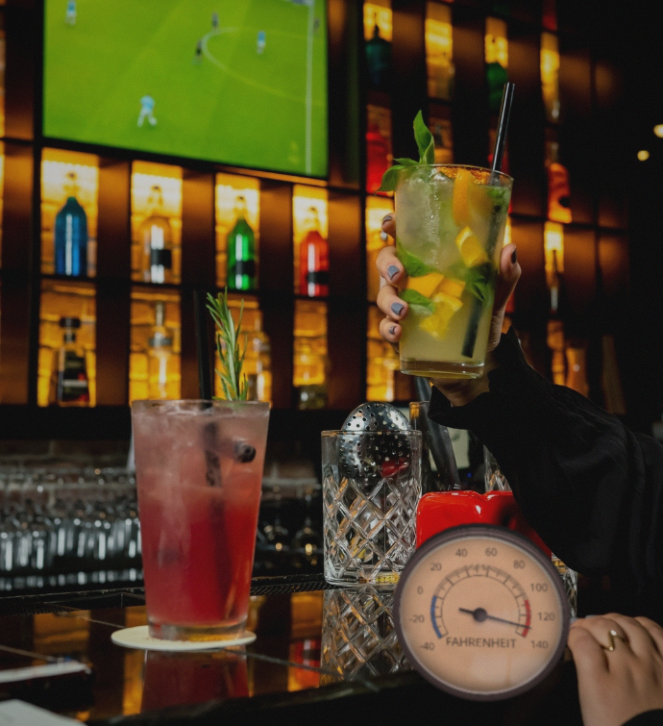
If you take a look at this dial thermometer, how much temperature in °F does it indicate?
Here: 130 °F
